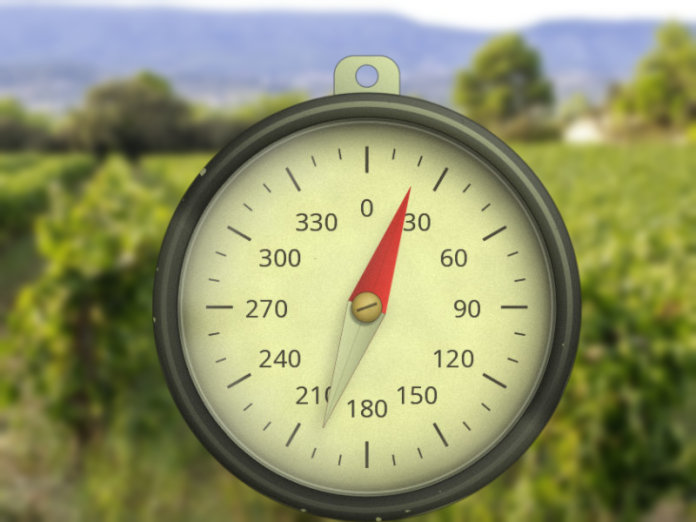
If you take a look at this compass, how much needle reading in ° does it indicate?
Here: 20 °
